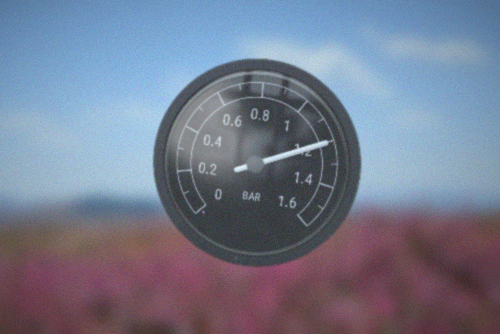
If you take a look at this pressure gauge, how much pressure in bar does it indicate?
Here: 1.2 bar
